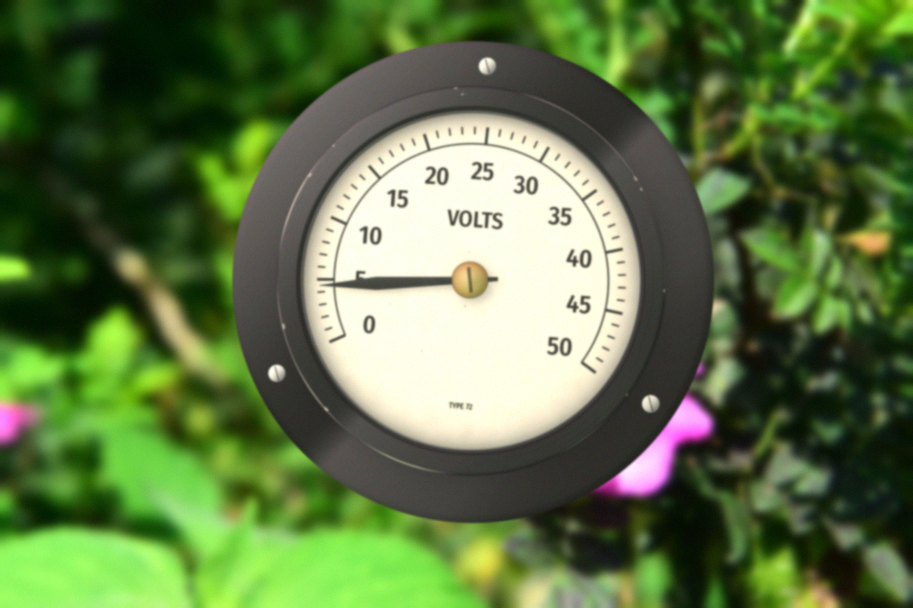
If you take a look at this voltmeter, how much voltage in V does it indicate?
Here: 4.5 V
